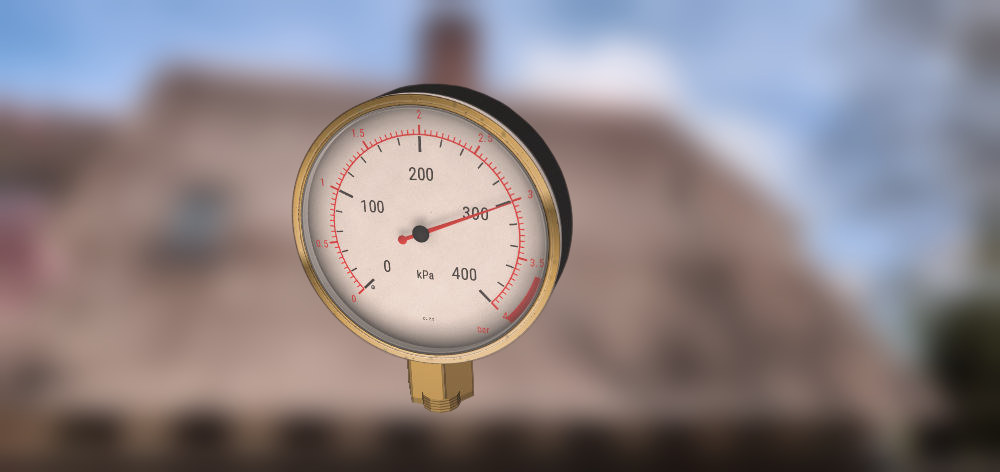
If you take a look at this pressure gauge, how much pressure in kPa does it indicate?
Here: 300 kPa
